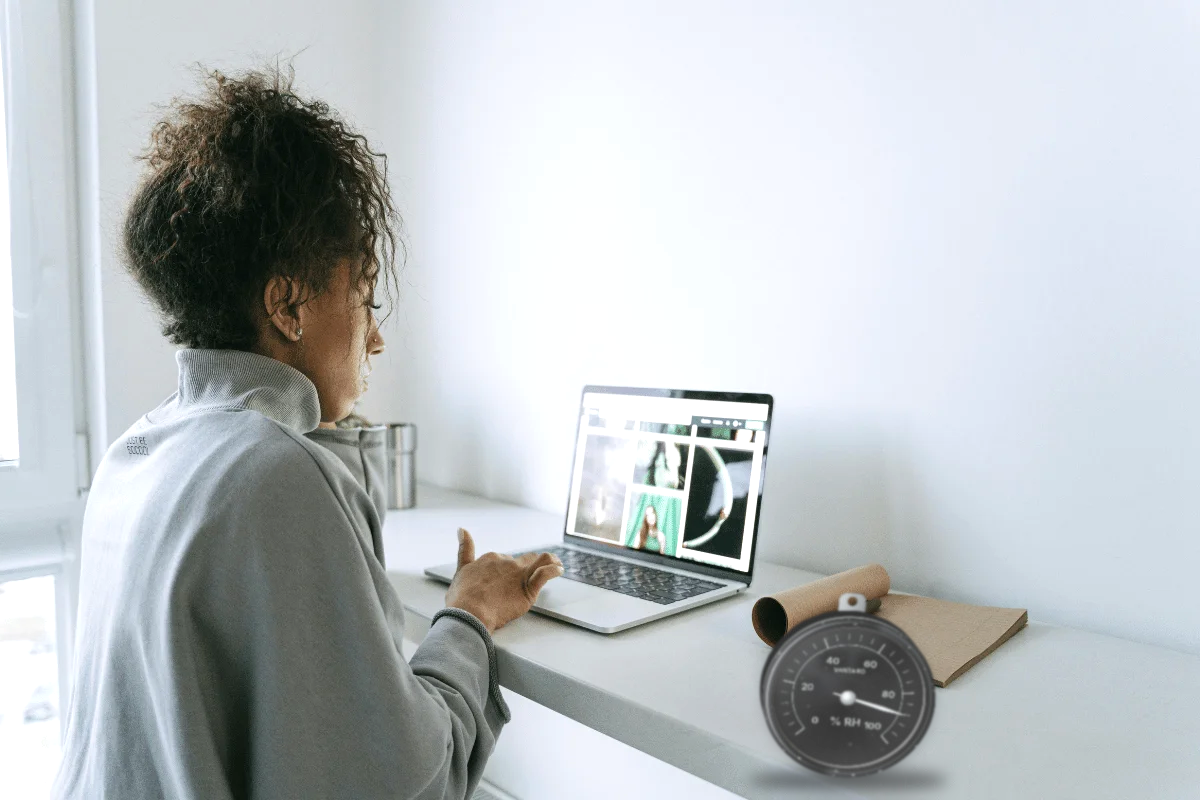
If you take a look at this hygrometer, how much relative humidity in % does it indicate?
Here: 88 %
